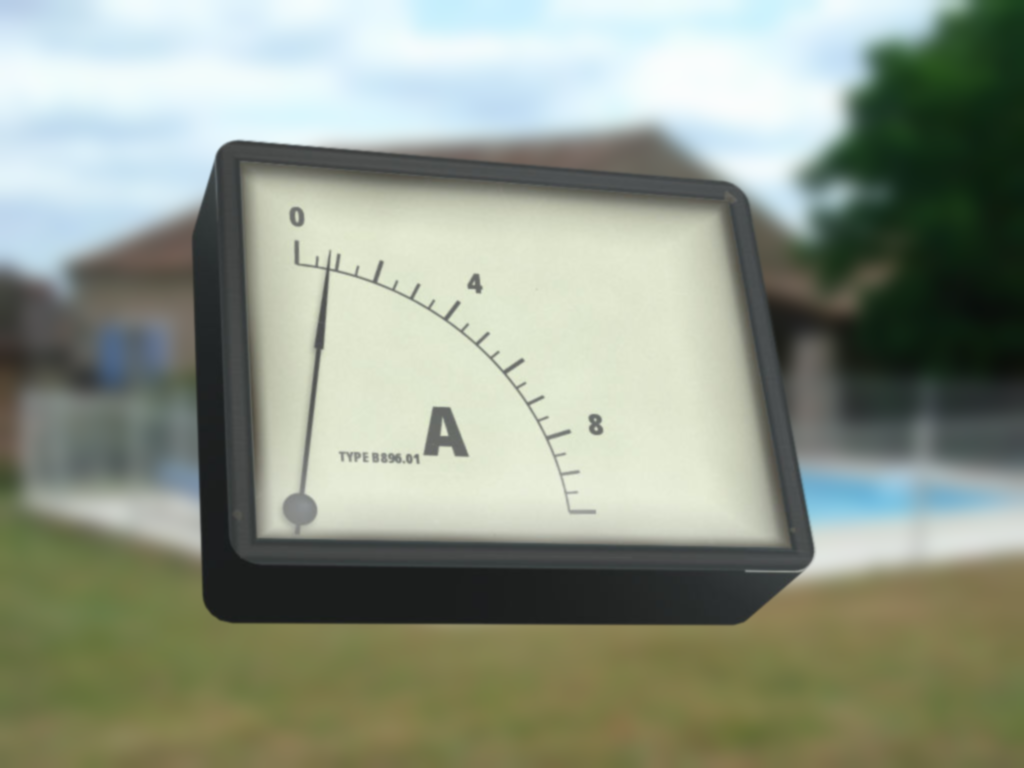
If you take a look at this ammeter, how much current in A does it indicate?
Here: 0.75 A
